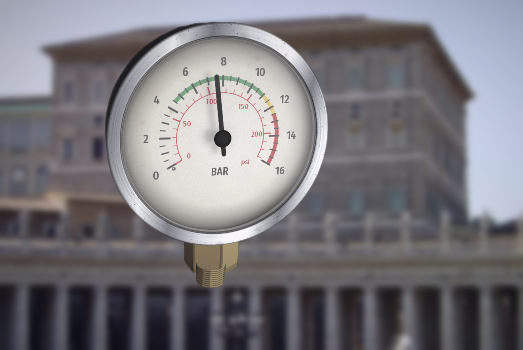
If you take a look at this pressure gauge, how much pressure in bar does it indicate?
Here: 7.5 bar
